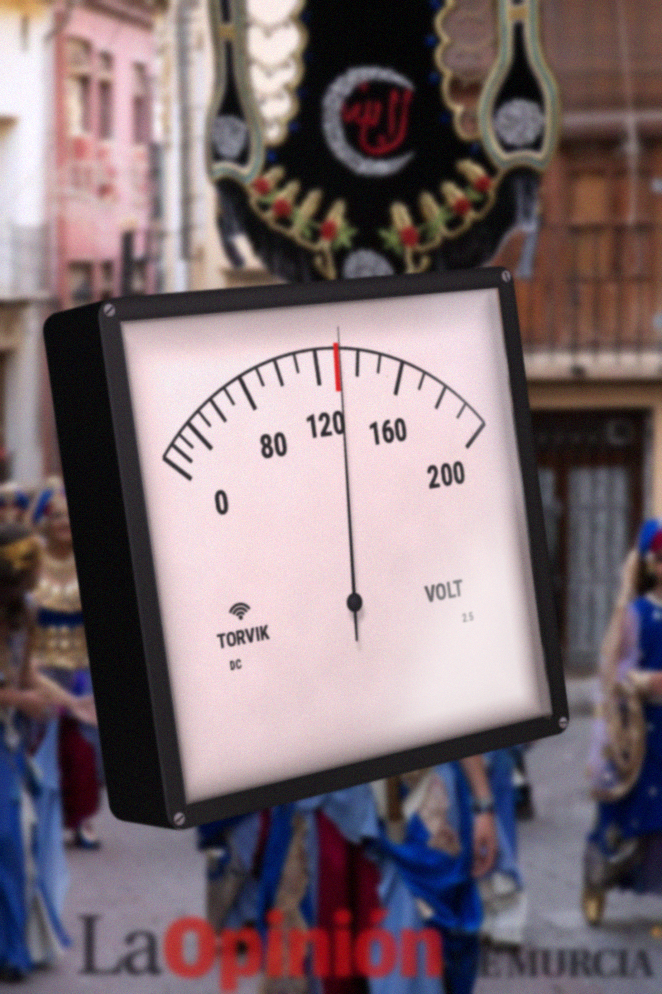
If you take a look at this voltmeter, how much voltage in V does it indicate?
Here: 130 V
